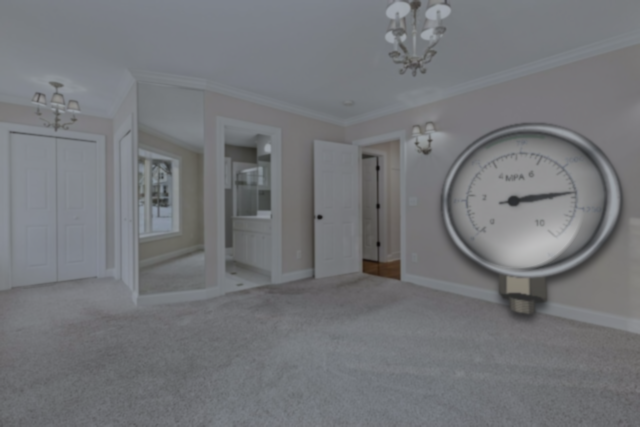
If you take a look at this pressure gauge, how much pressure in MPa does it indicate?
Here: 8 MPa
